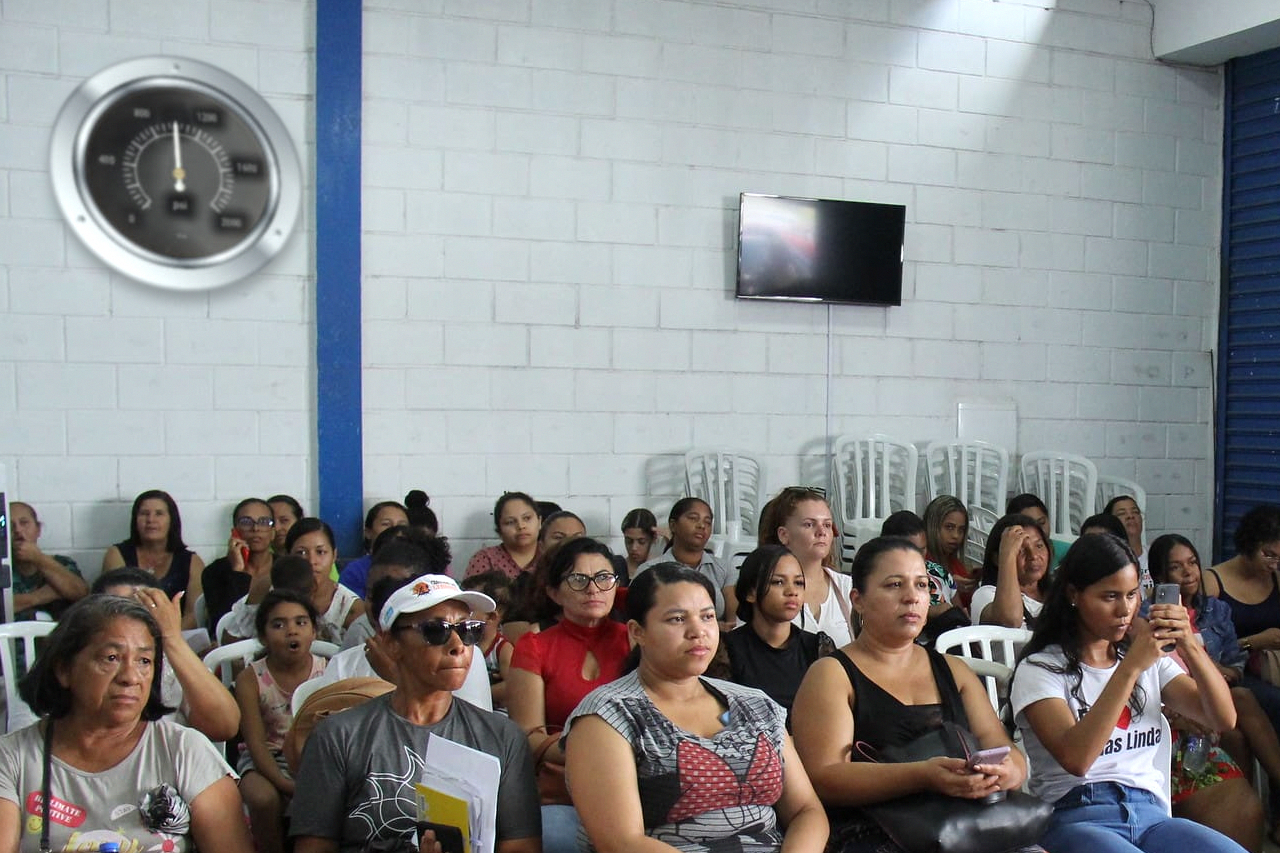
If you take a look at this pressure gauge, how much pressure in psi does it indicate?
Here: 1000 psi
